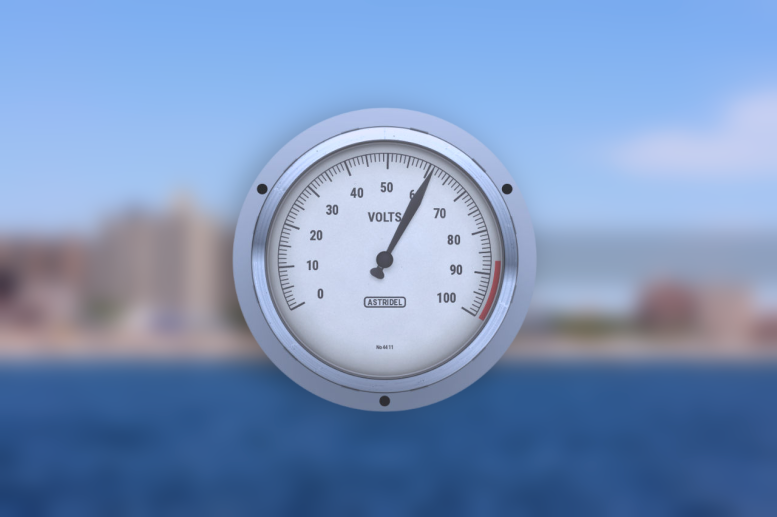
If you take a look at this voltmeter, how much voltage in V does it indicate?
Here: 61 V
